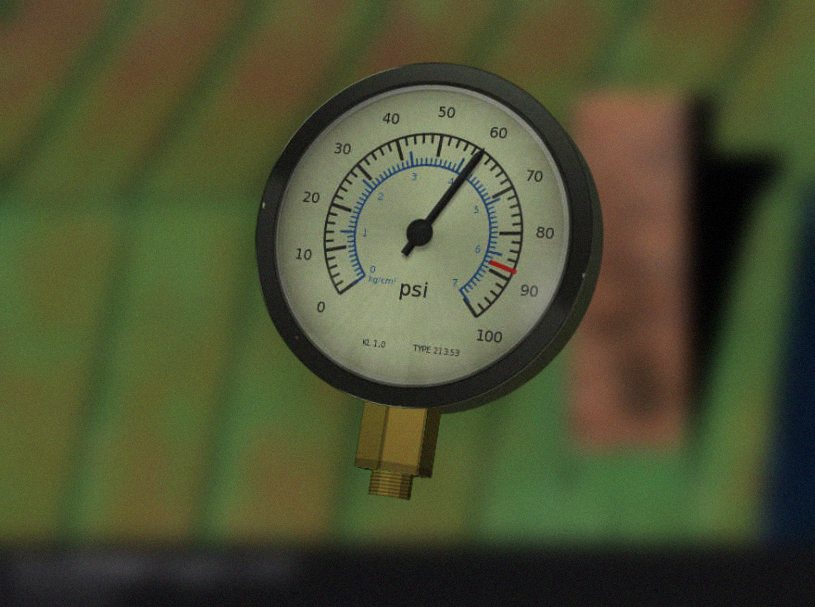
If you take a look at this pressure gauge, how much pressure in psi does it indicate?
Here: 60 psi
